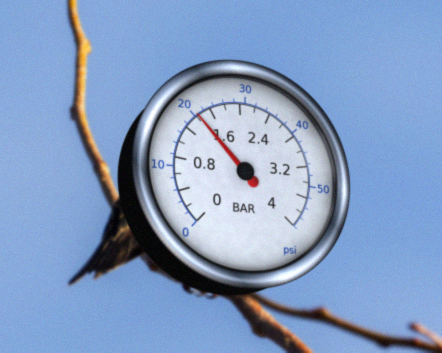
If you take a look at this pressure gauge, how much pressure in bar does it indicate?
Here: 1.4 bar
